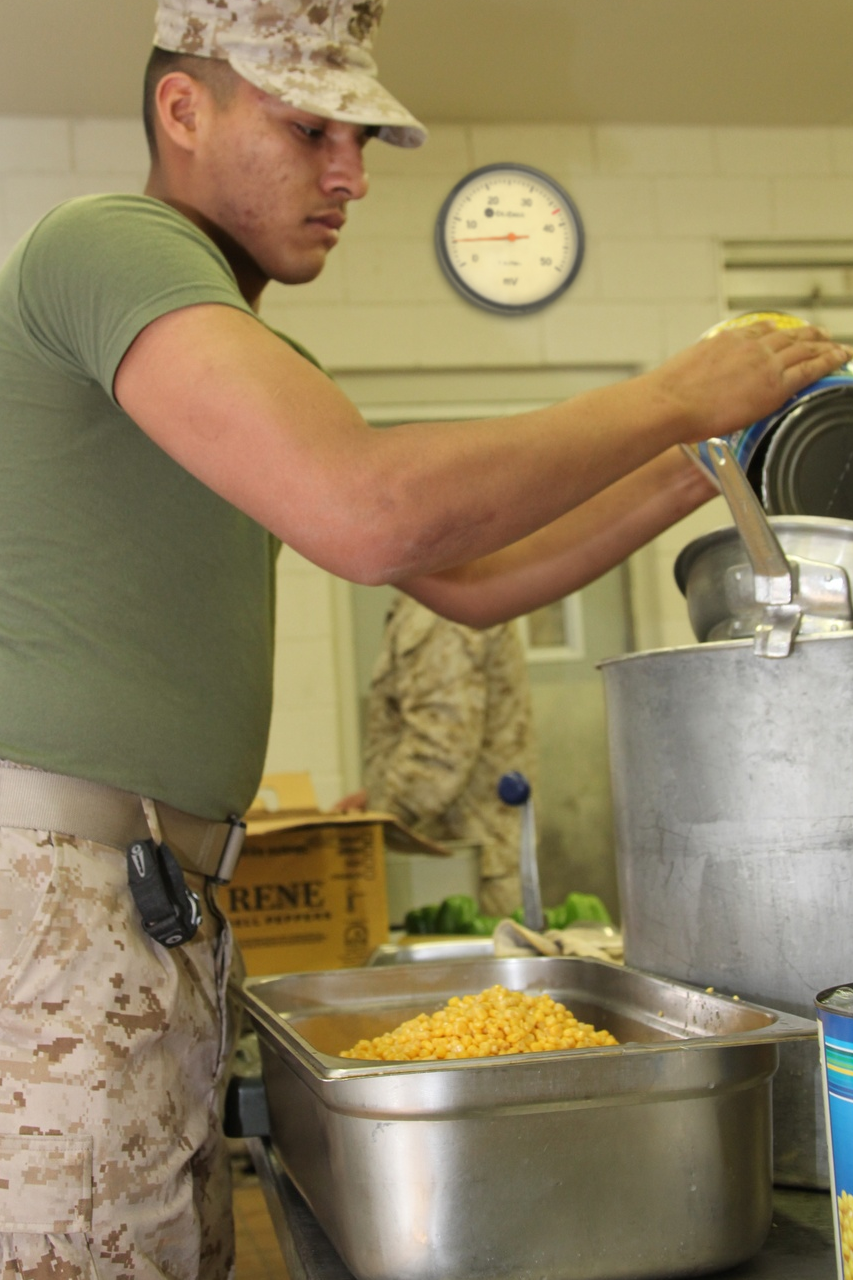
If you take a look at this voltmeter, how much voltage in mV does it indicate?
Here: 5 mV
